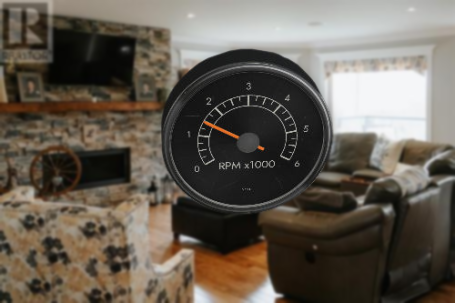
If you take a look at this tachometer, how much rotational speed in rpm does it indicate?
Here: 1500 rpm
